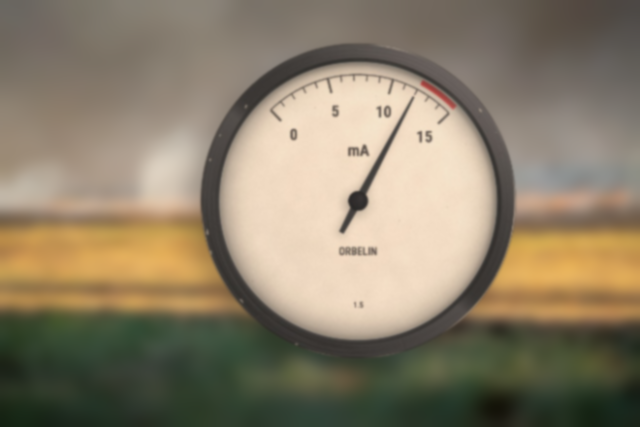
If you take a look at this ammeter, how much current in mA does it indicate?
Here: 12 mA
